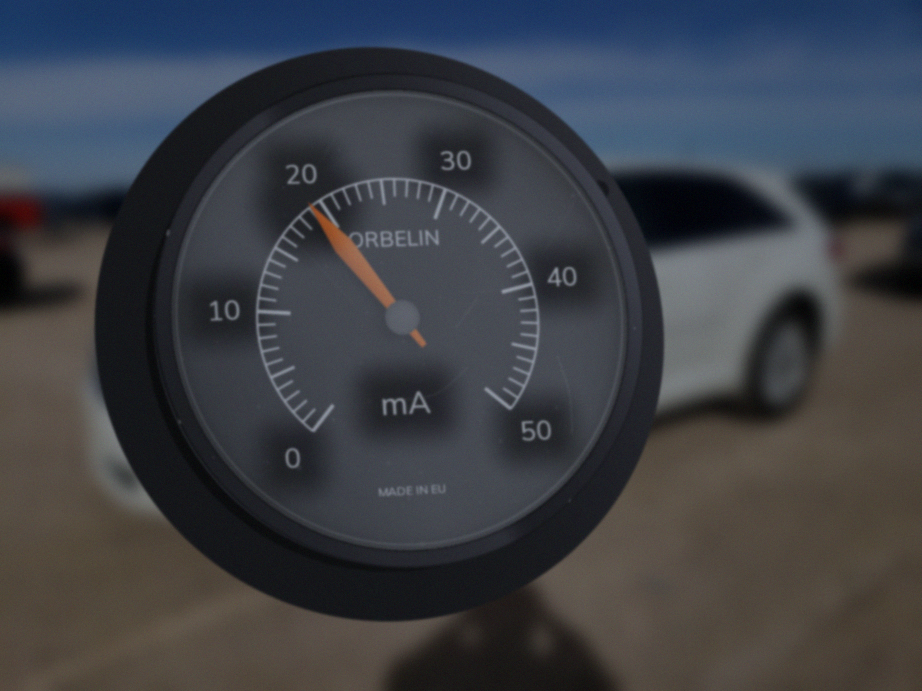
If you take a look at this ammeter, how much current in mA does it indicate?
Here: 19 mA
